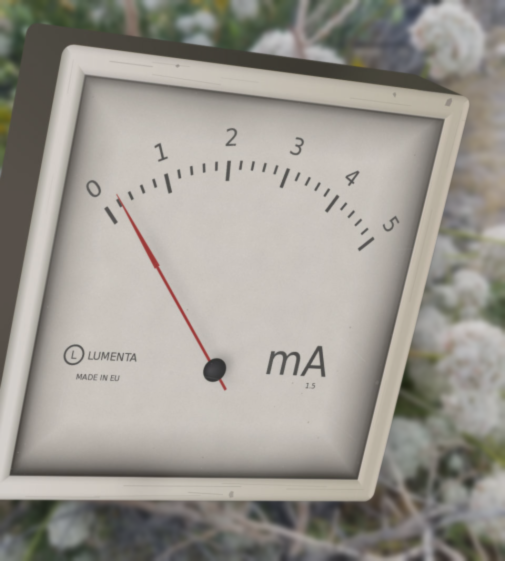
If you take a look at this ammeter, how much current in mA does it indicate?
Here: 0.2 mA
